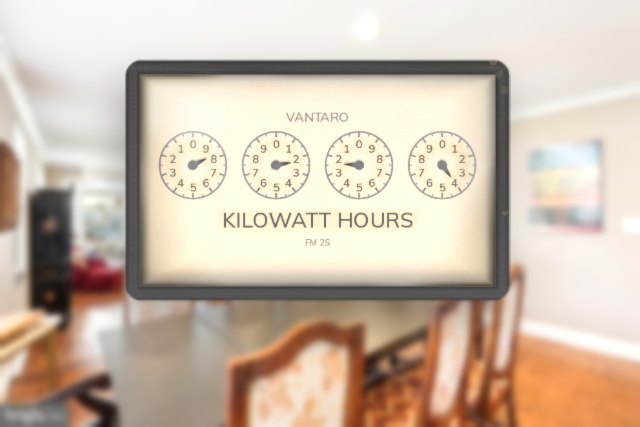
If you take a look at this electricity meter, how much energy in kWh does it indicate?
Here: 8224 kWh
